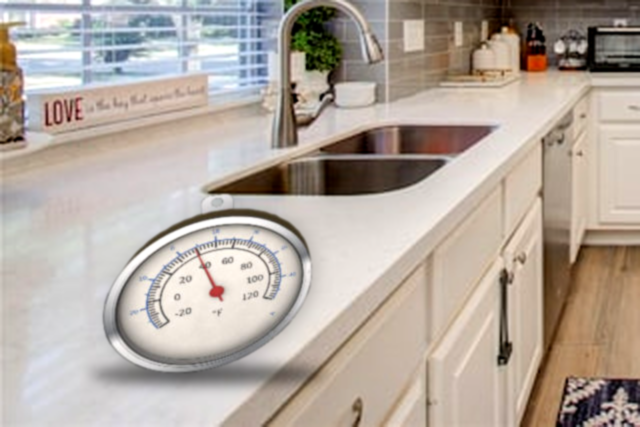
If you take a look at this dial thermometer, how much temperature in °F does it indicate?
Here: 40 °F
